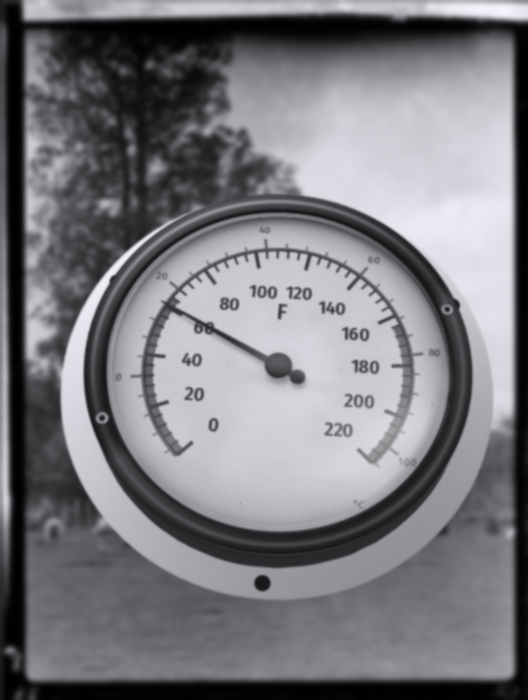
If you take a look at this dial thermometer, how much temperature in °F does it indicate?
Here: 60 °F
